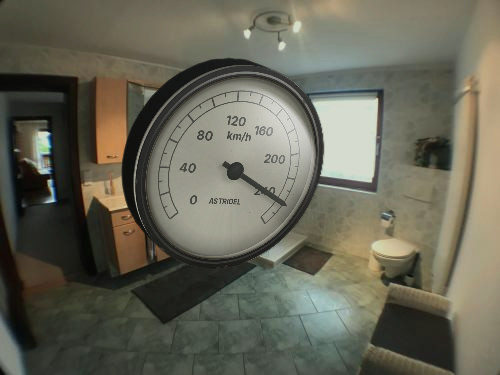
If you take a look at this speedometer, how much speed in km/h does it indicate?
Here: 240 km/h
